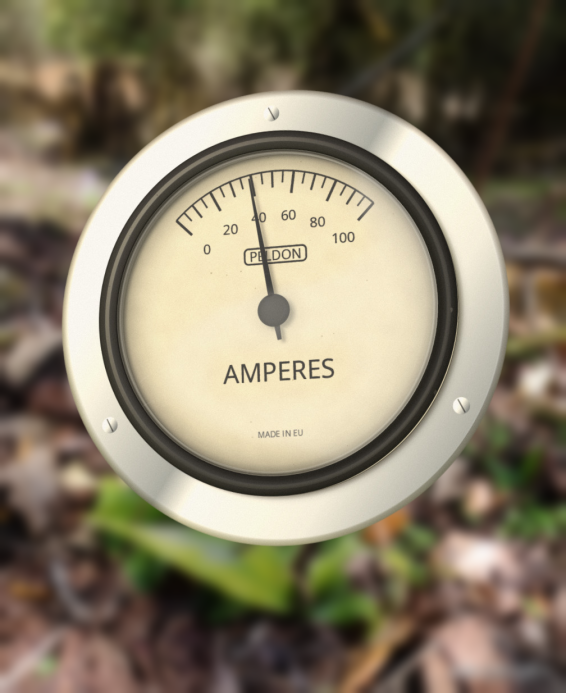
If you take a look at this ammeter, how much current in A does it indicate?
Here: 40 A
